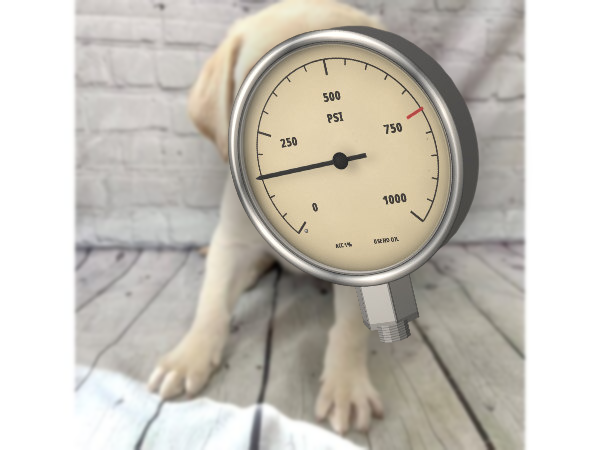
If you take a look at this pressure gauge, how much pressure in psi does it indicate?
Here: 150 psi
